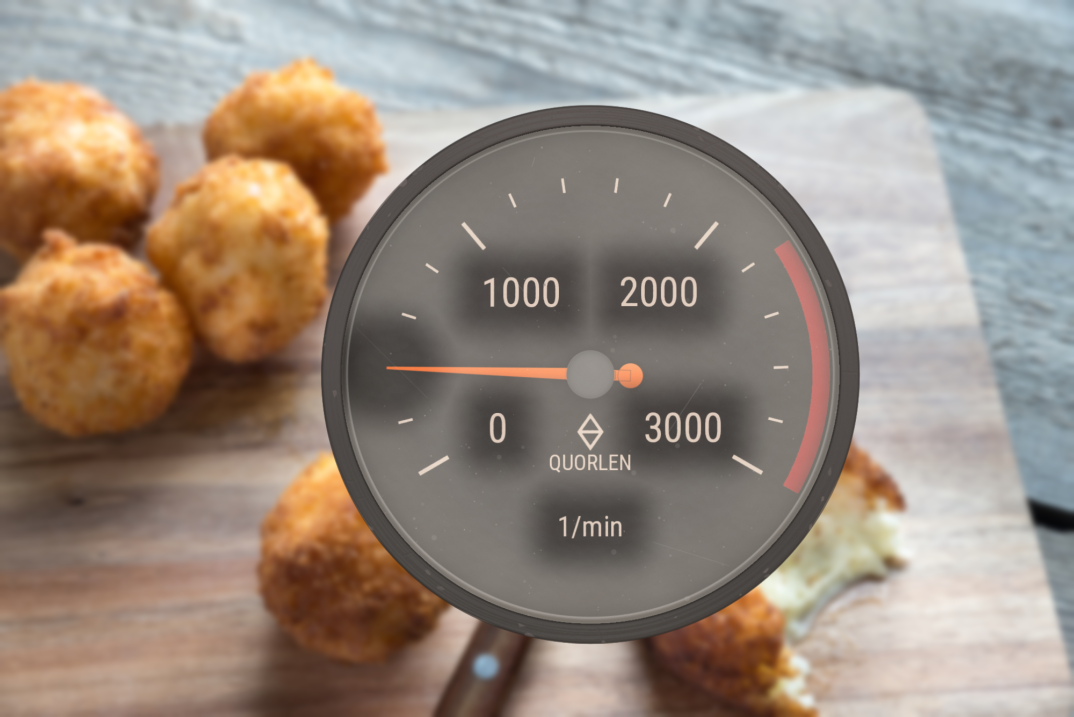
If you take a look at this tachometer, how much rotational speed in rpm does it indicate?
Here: 400 rpm
